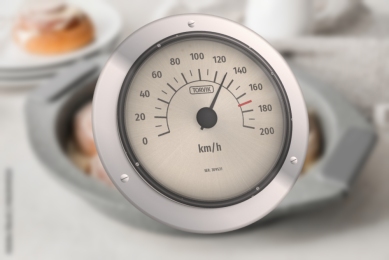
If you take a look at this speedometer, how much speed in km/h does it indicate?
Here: 130 km/h
